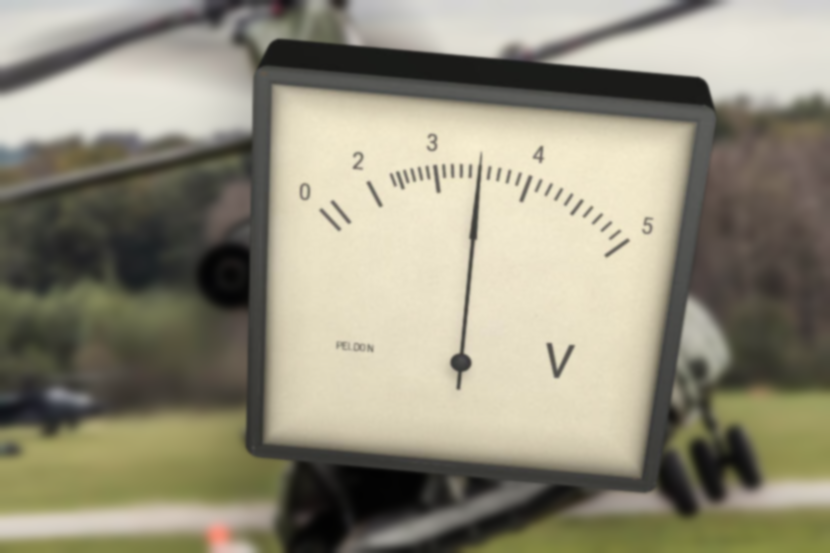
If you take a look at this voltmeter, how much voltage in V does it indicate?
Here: 3.5 V
